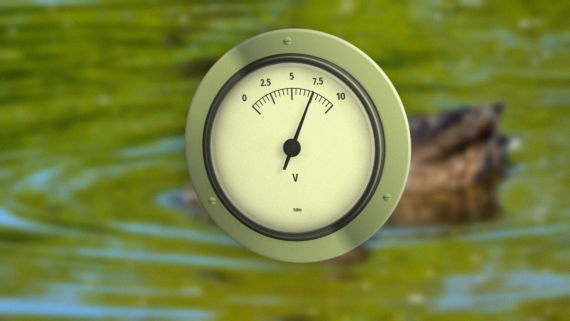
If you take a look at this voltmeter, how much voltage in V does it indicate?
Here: 7.5 V
